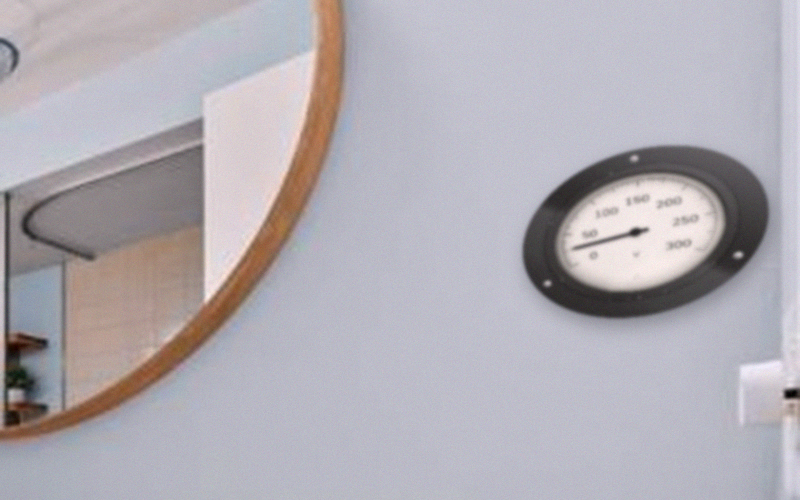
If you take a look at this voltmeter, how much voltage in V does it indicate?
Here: 25 V
